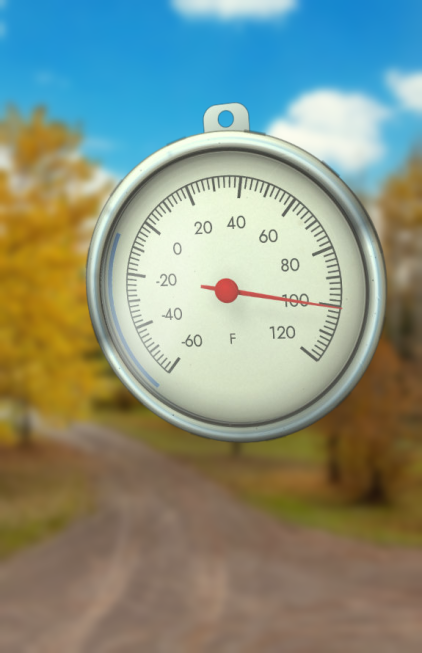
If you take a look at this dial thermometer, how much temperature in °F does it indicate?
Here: 100 °F
